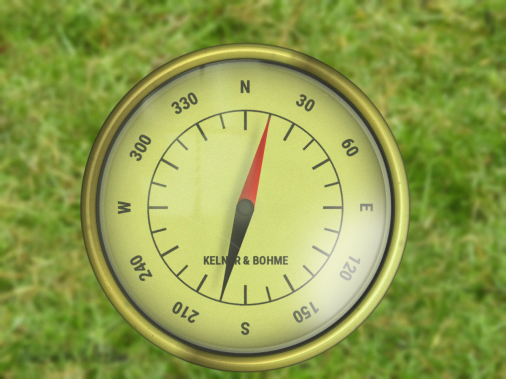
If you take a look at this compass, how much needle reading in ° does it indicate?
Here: 15 °
